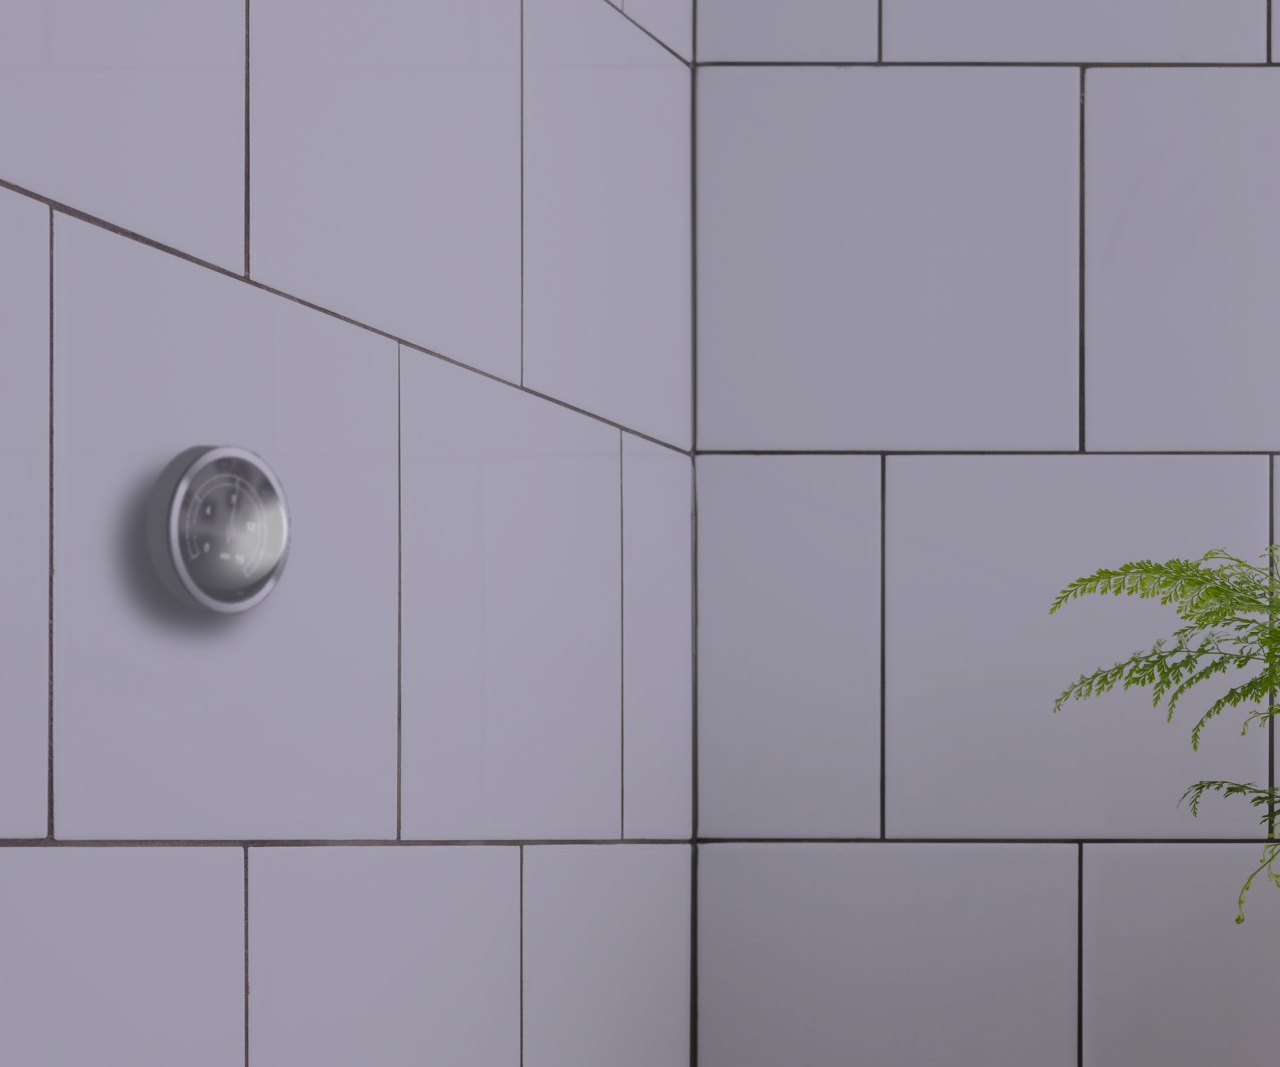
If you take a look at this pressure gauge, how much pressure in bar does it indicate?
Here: 8 bar
